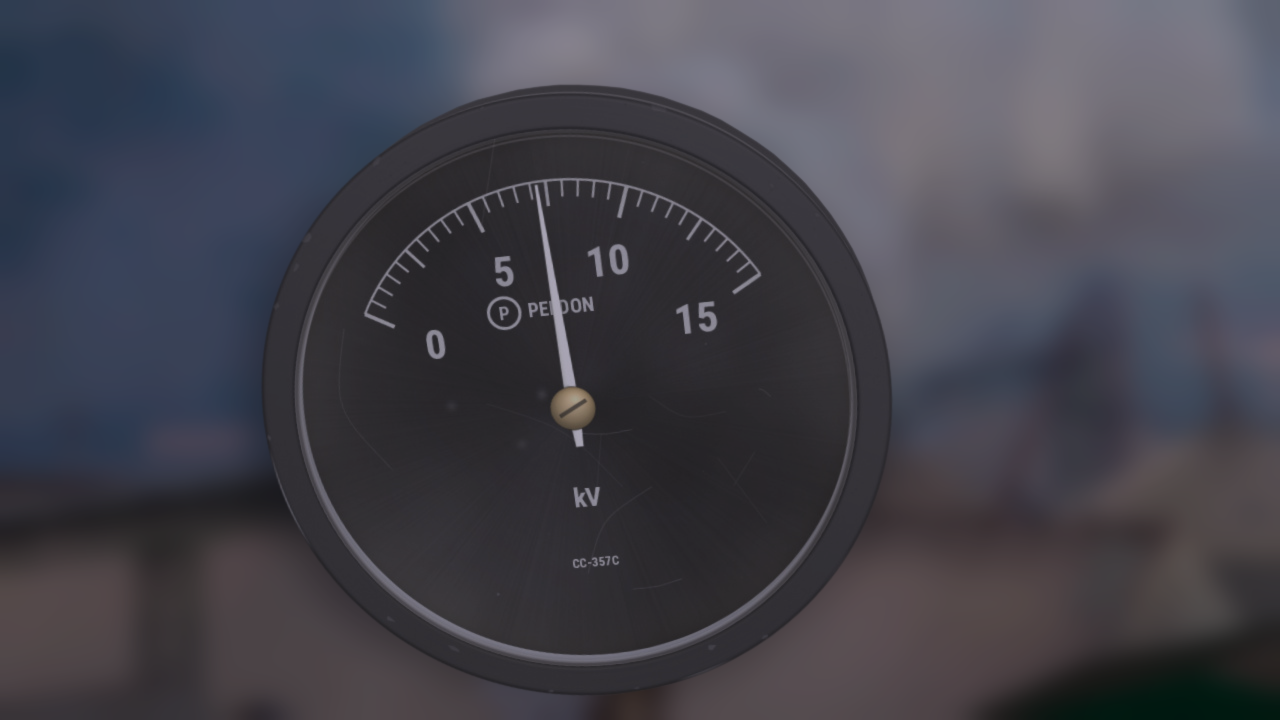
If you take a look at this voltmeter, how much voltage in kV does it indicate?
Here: 7.25 kV
